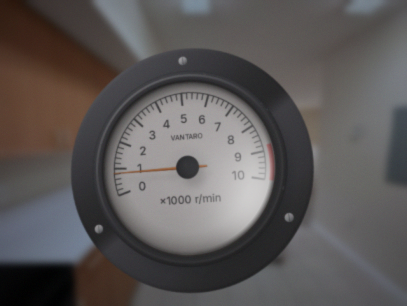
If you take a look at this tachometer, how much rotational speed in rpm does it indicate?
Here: 800 rpm
